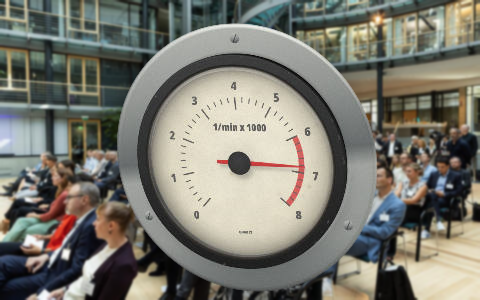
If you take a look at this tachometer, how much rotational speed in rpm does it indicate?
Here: 6800 rpm
